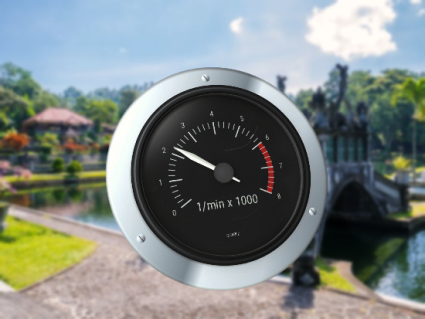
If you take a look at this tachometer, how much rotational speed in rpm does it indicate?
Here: 2200 rpm
